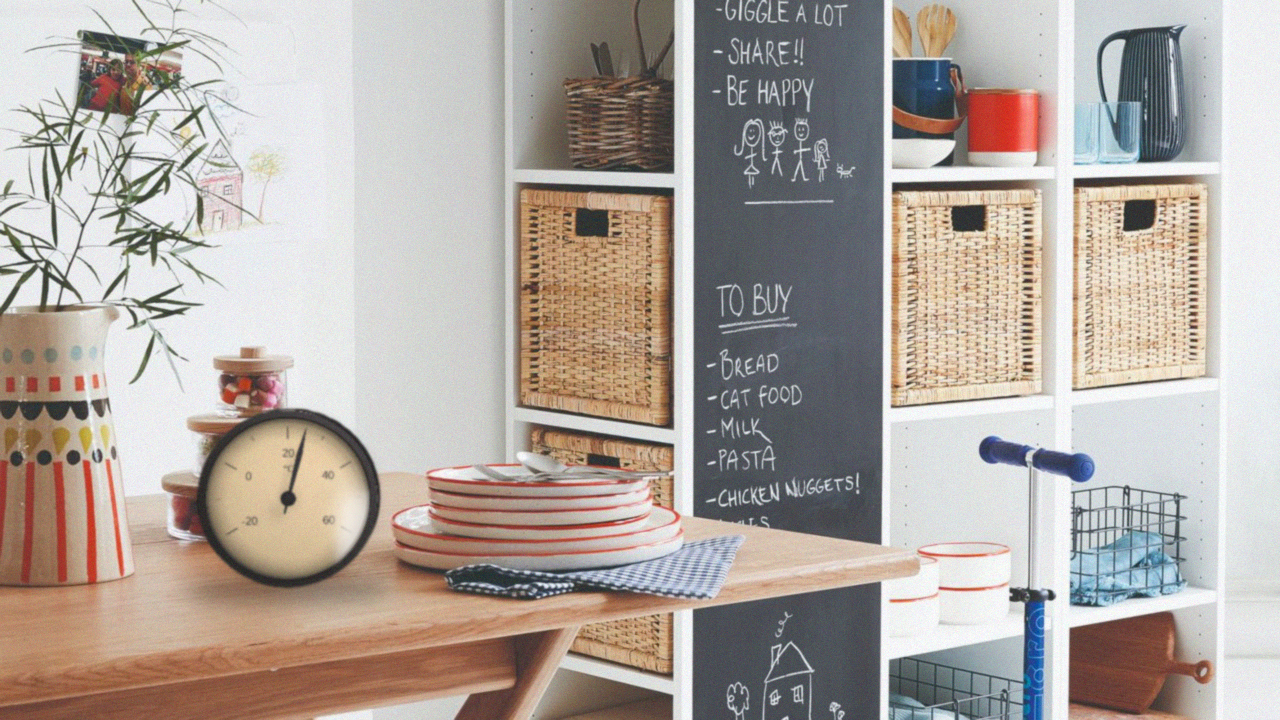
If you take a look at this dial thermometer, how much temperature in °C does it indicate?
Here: 25 °C
